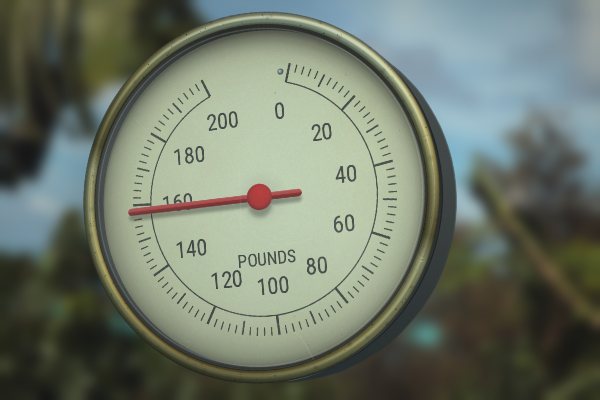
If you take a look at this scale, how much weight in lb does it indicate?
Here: 158 lb
